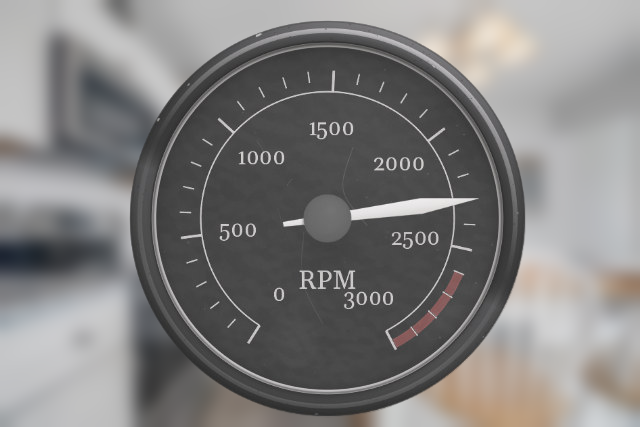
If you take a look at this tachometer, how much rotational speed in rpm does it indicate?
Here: 2300 rpm
